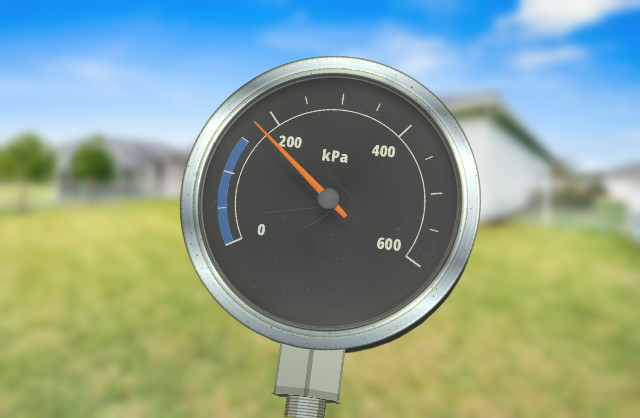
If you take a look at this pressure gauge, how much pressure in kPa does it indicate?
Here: 175 kPa
